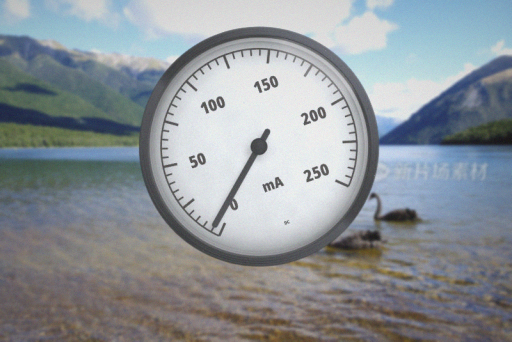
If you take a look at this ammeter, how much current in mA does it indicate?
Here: 5 mA
